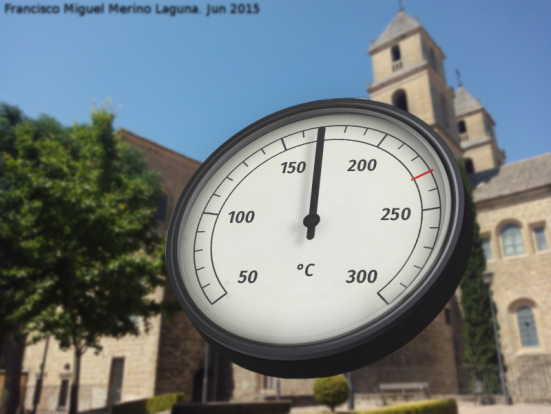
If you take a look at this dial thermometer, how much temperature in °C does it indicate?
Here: 170 °C
